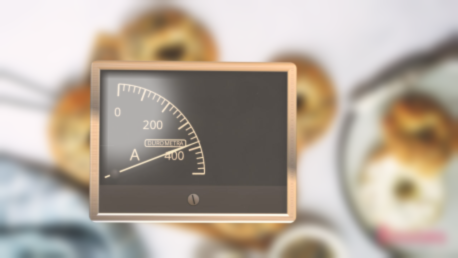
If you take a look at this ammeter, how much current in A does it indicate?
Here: 380 A
